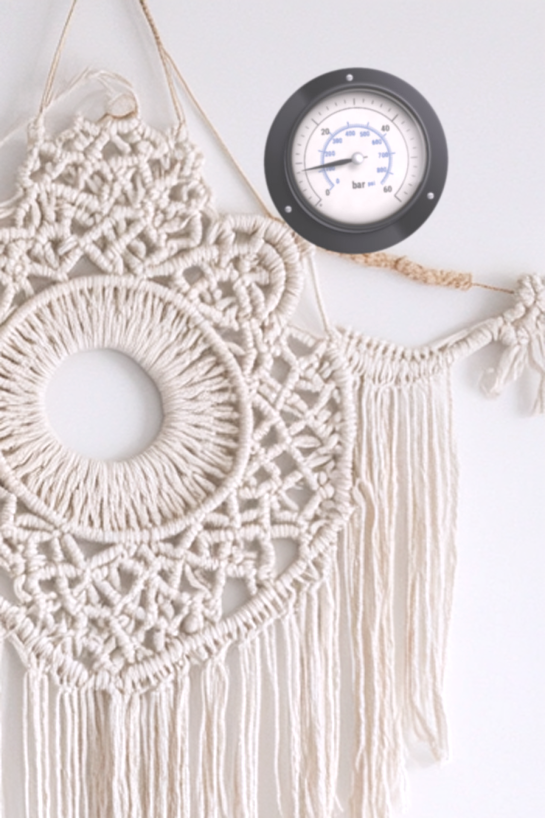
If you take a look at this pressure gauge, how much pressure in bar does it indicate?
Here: 8 bar
